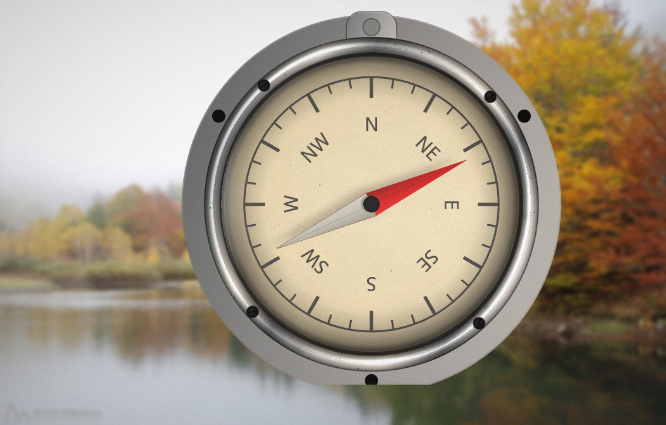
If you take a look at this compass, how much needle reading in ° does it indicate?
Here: 65 °
